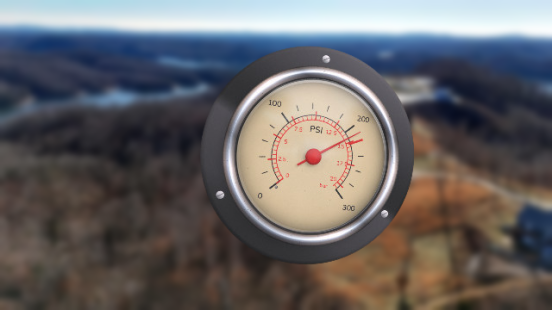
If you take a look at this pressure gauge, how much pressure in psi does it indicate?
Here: 210 psi
